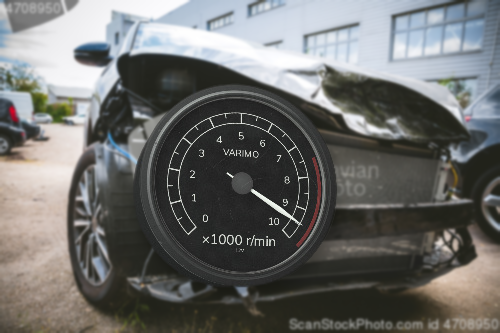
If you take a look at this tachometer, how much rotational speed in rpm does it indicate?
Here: 9500 rpm
